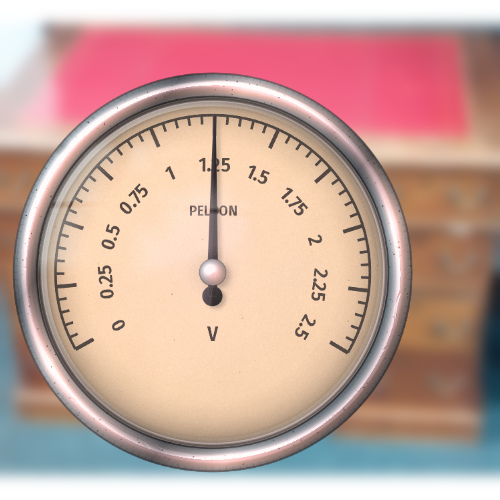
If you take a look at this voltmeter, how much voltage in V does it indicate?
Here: 1.25 V
